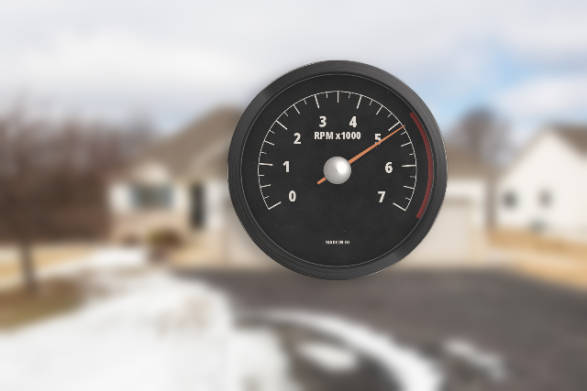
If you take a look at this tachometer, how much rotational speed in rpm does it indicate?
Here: 5125 rpm
